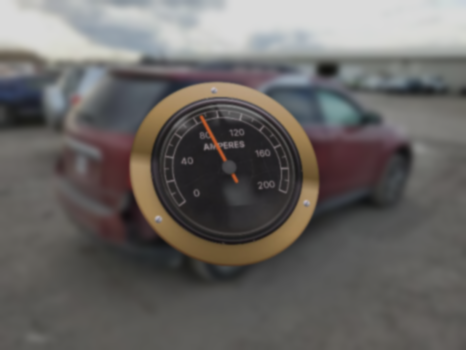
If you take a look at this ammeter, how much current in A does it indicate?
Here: 85 A
